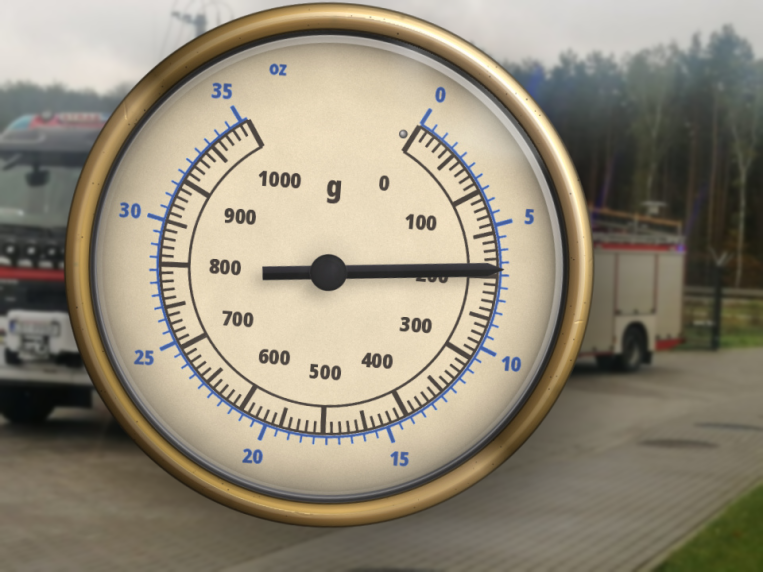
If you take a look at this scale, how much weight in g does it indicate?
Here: 190 g
